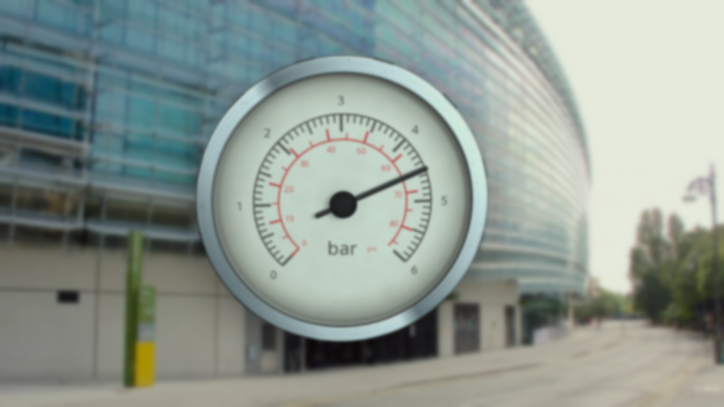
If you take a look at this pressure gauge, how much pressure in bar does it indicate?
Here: 4.5 bar
